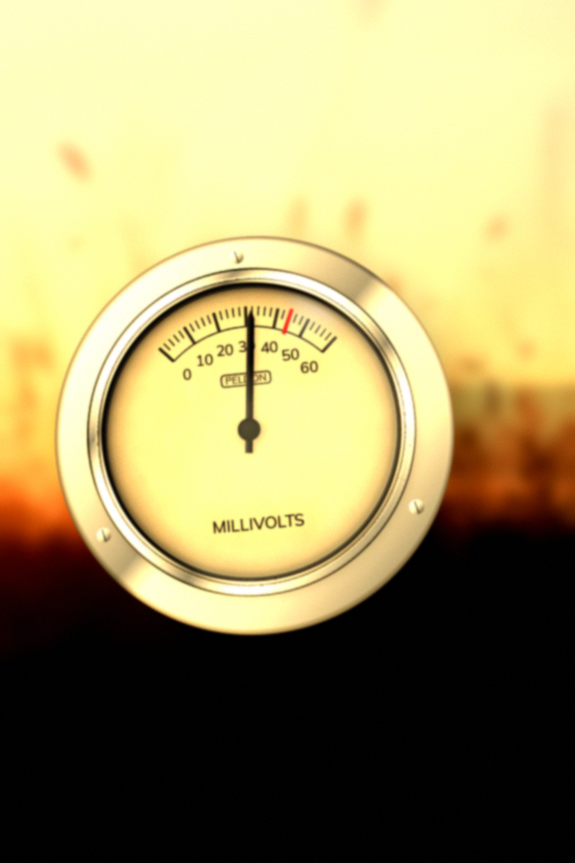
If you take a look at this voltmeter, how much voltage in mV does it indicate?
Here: 32 mV
